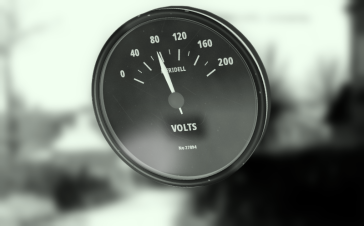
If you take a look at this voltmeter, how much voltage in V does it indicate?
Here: 80 V
